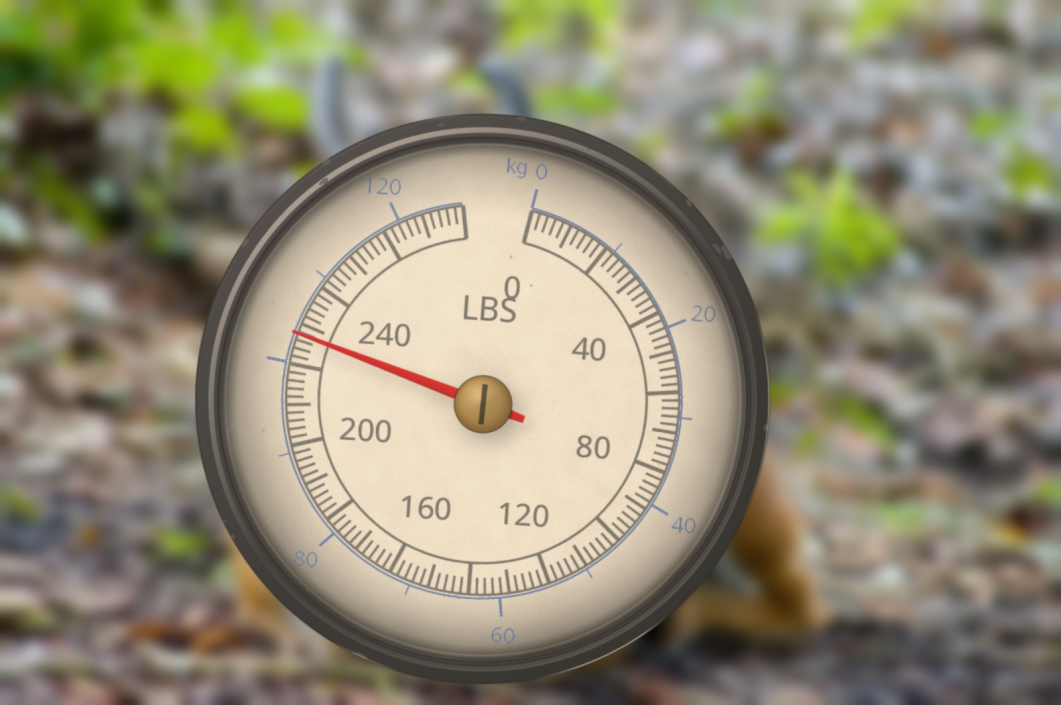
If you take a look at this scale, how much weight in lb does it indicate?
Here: 228 lb
